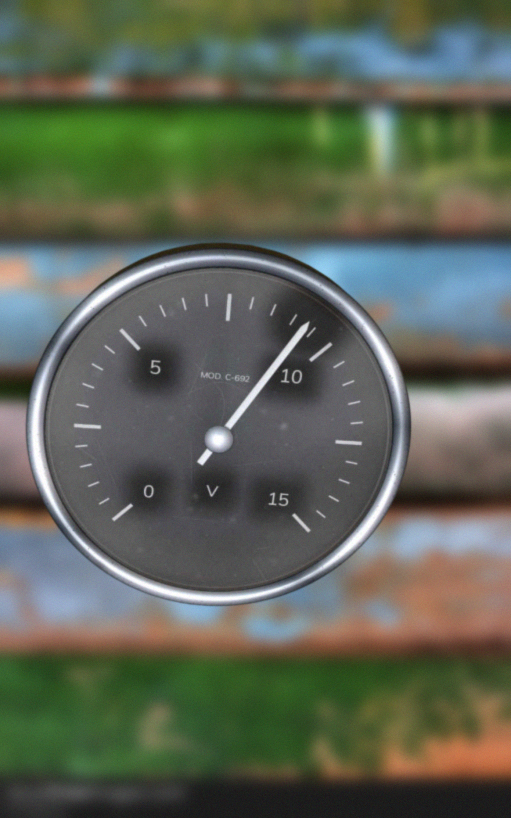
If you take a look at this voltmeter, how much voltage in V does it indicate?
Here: 9.25 V
